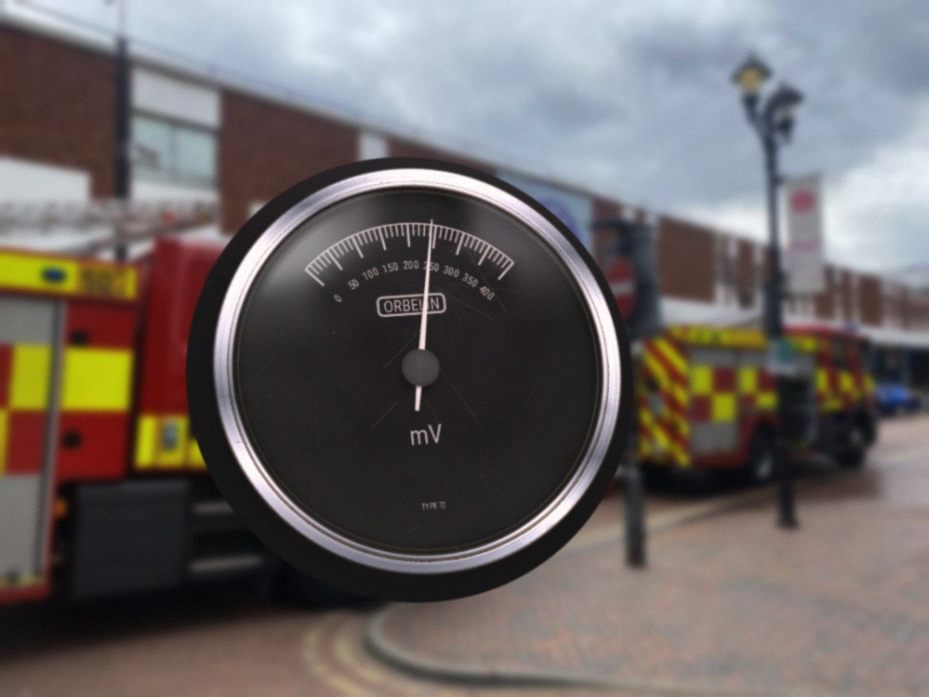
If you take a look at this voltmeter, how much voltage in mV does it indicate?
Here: 240 mV
